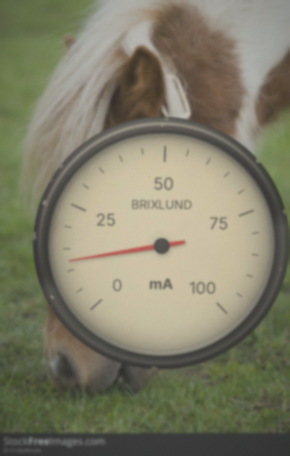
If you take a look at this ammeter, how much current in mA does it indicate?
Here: 12.5 mA
